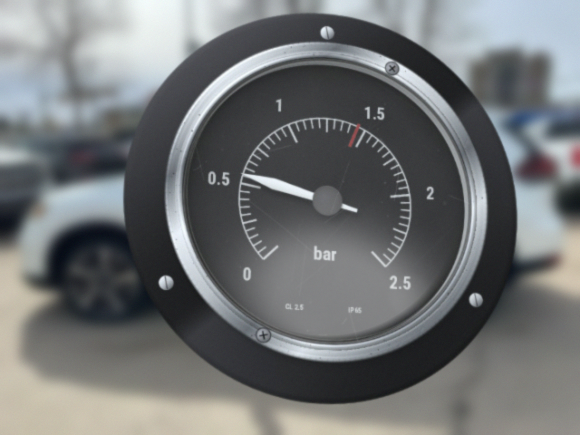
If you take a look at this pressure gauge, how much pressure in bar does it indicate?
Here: 0.55 bar
